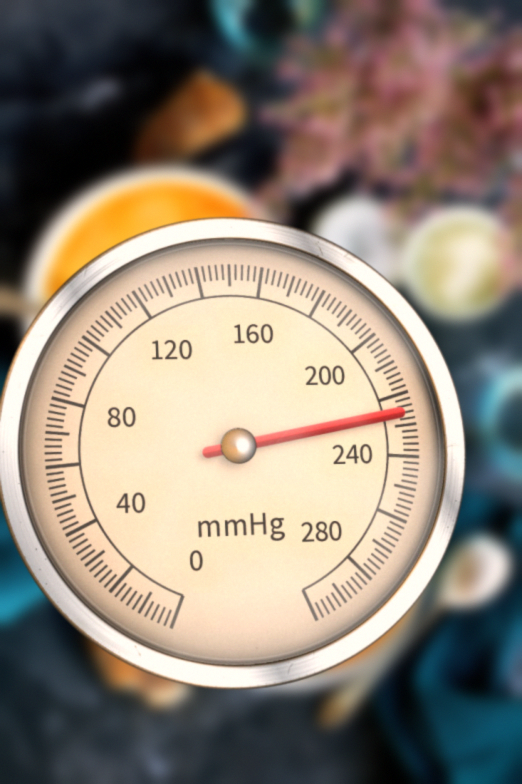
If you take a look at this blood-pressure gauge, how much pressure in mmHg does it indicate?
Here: 226 mmHg
